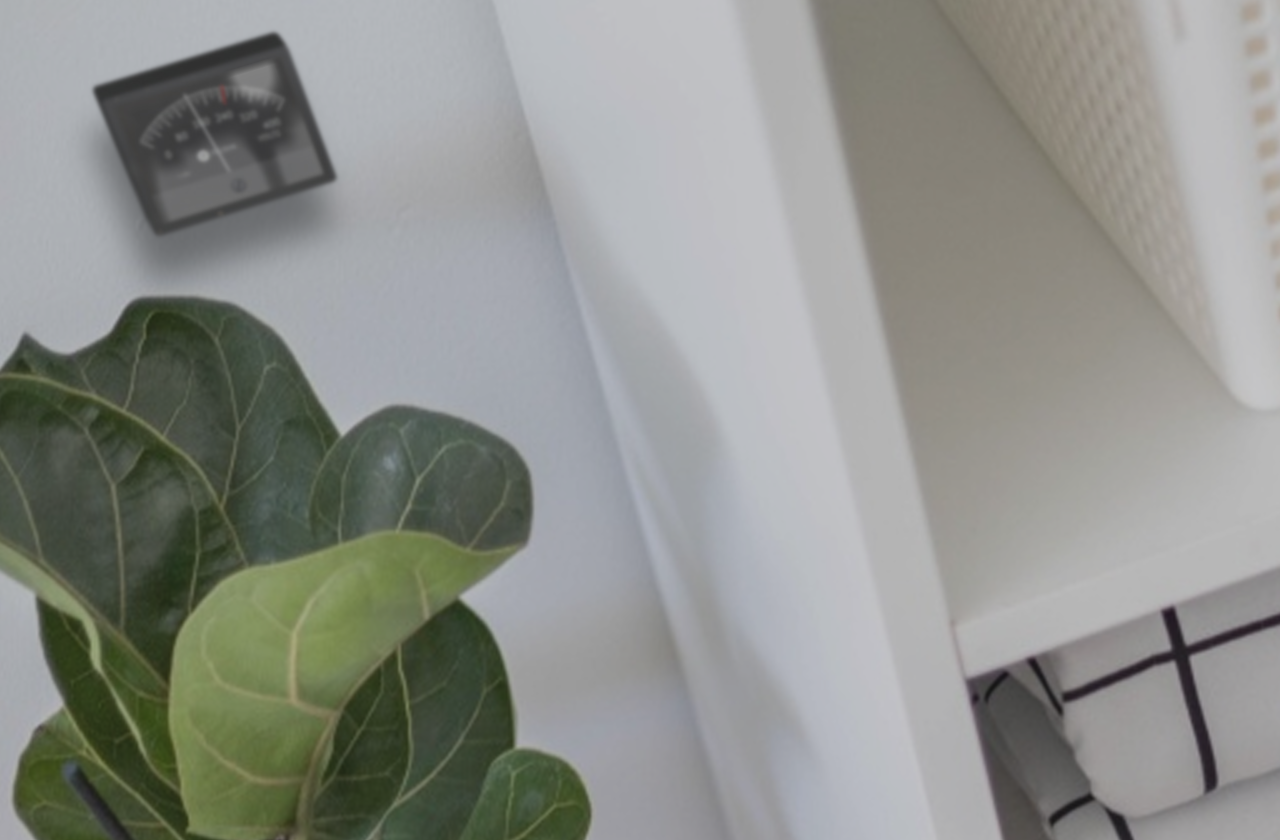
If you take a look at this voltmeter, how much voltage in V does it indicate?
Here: 160 V
